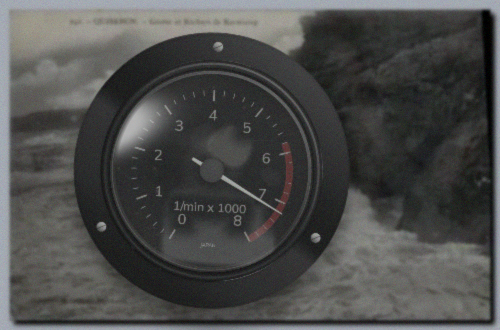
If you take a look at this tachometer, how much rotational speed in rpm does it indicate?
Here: 7200 rpm
